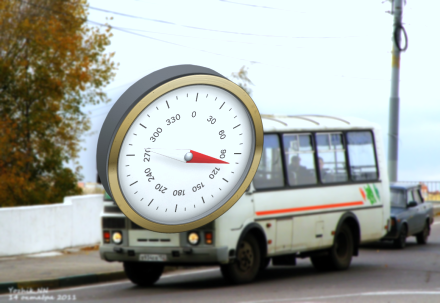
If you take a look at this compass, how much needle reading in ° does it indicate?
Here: 100 °
